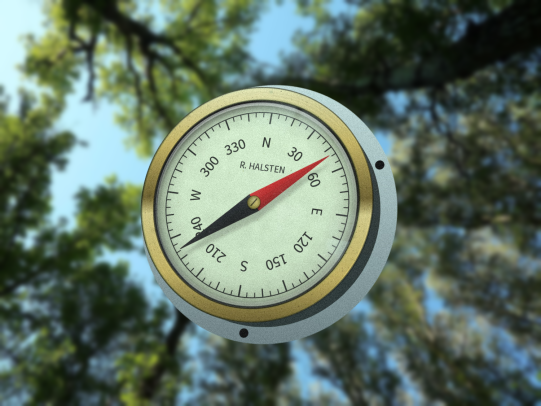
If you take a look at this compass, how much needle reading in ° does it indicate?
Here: 50 °
